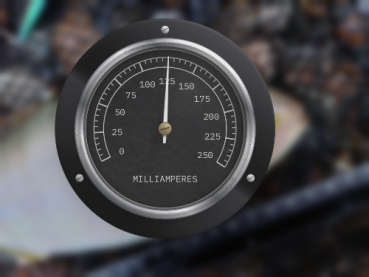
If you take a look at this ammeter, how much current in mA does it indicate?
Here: 125 mA
